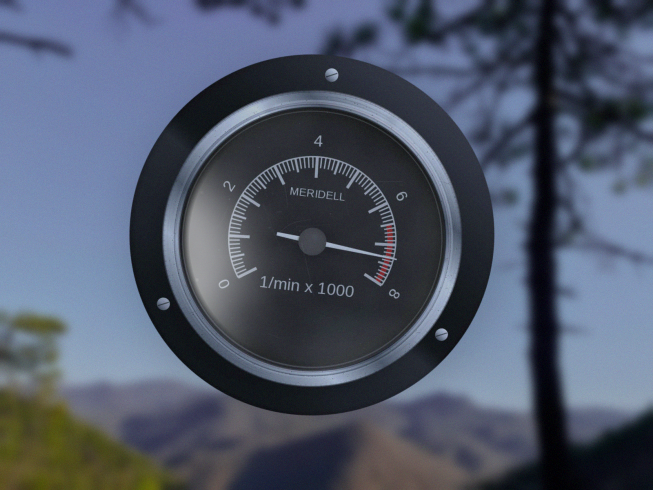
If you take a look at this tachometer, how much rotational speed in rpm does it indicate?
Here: 7300 rpm
